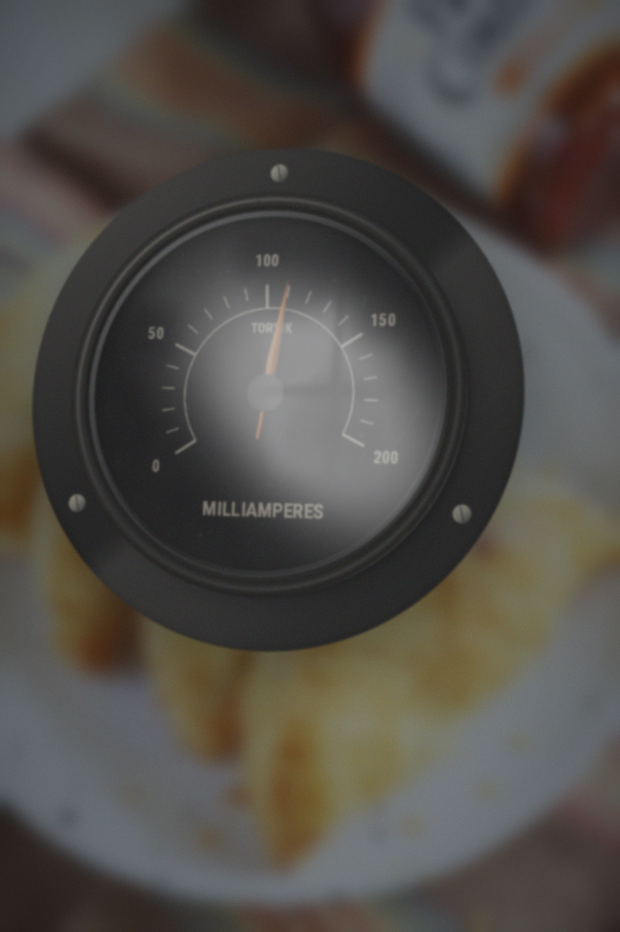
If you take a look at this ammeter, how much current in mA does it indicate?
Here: 110 mA
